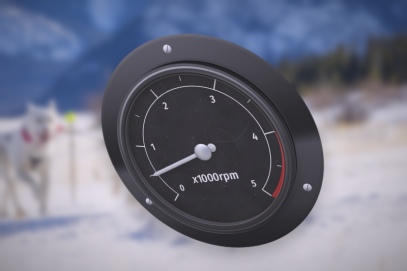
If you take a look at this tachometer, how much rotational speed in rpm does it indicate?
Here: 500 rpm
